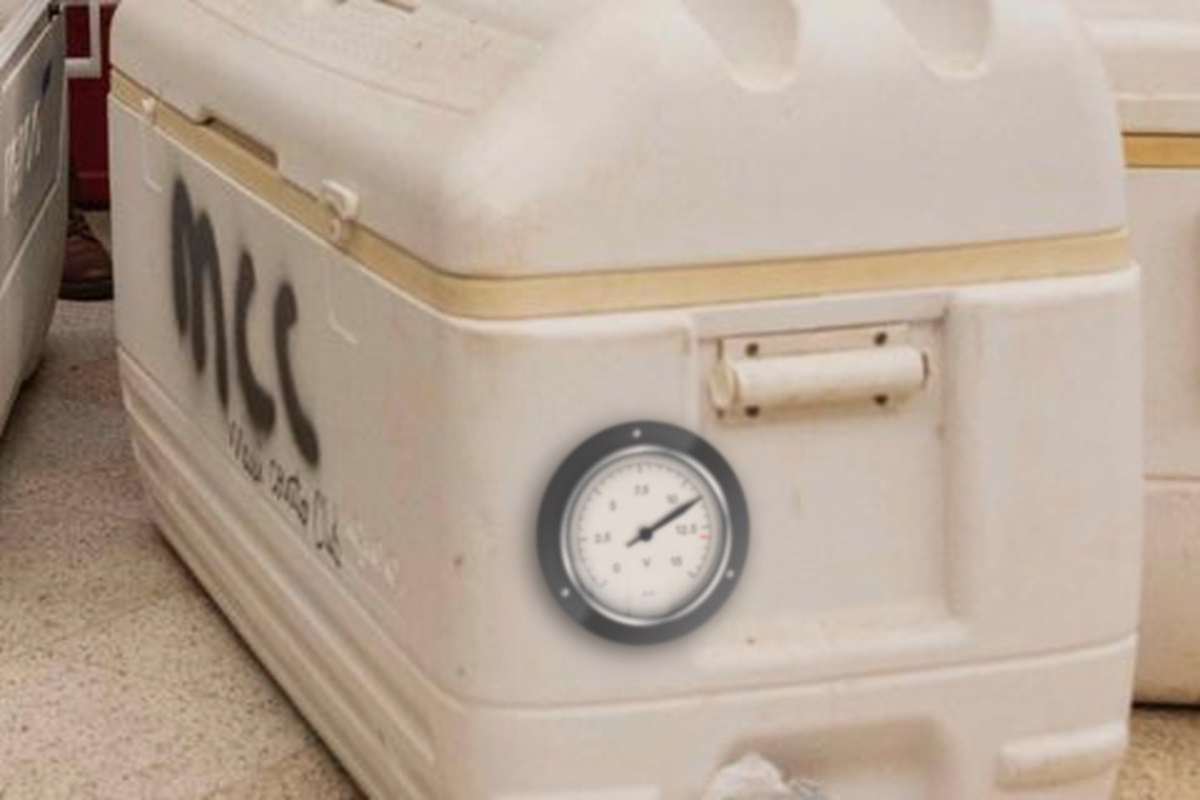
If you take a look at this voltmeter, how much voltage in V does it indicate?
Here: 11 V
